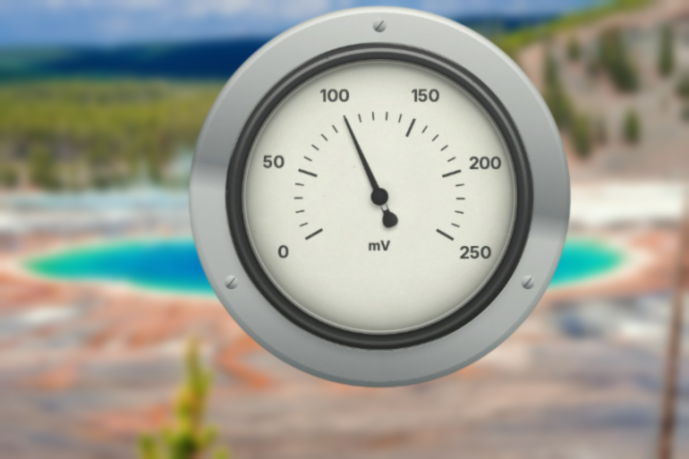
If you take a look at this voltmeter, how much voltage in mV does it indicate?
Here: 100 mV
